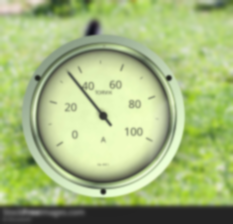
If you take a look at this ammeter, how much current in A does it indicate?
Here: 35 A
